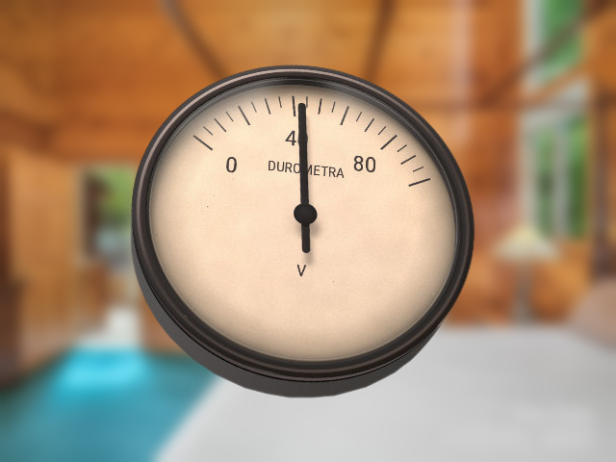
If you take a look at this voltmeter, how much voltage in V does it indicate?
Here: 42.5 V
